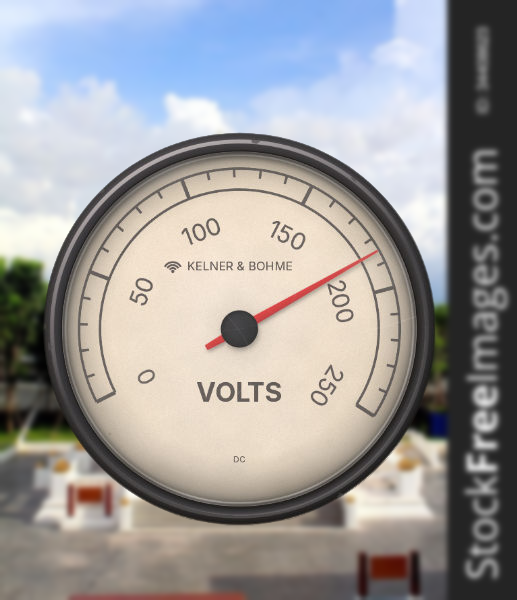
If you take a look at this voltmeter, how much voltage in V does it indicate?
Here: 185 V
